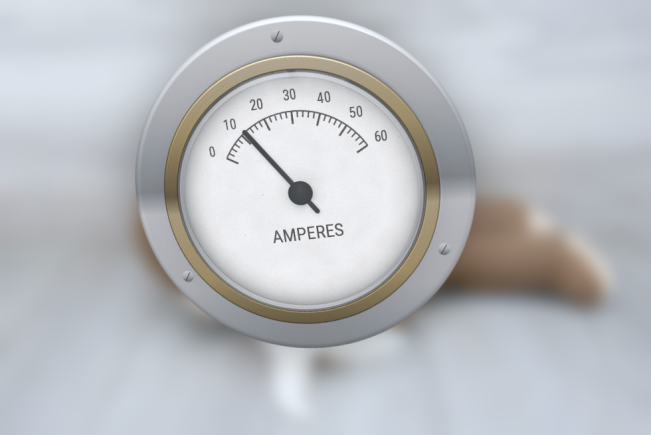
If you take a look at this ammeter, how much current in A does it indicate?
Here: 12 A
